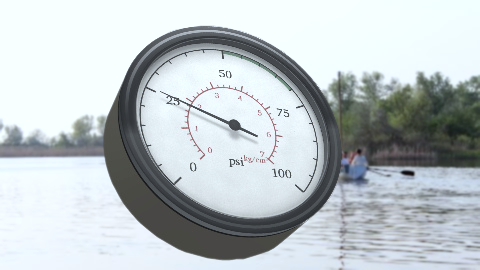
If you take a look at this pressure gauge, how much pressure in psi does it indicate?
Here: 25 psi
